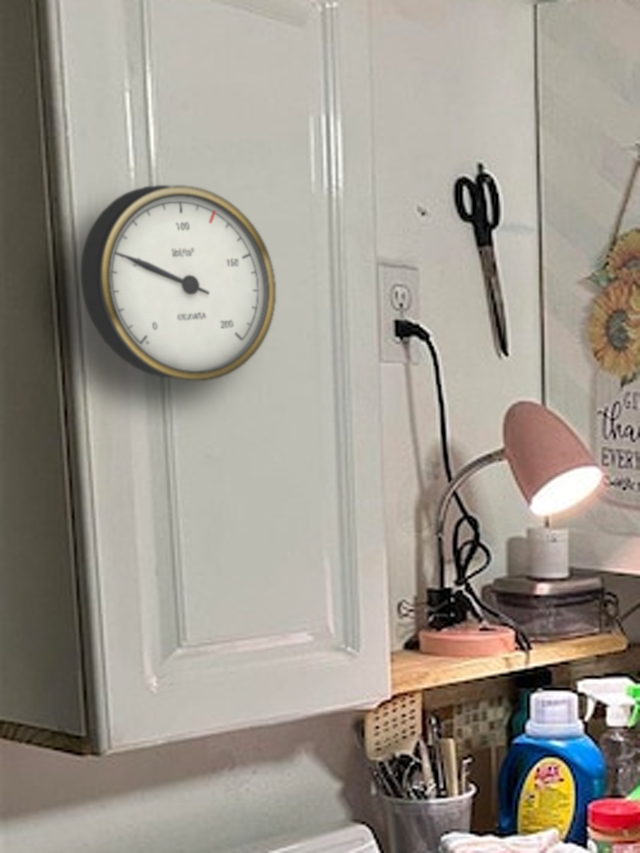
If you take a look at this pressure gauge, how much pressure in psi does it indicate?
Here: 50 psi
